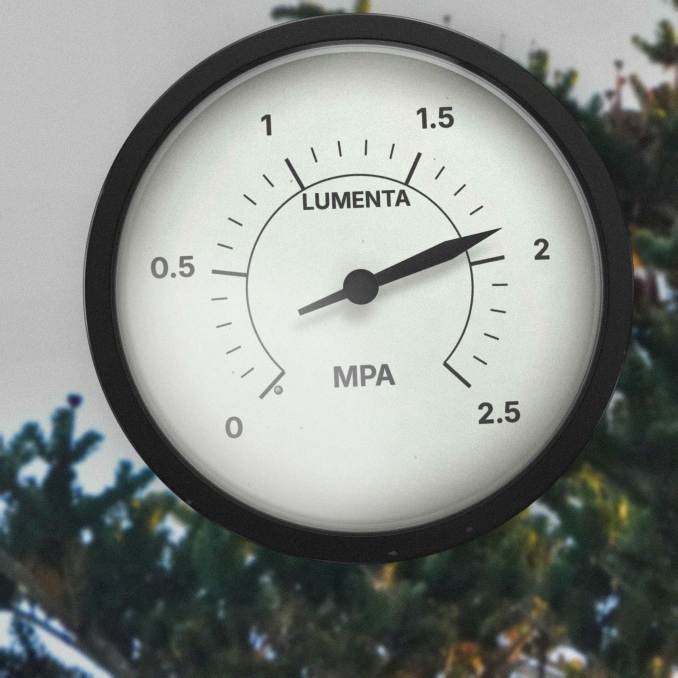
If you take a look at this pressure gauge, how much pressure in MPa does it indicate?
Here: 1.9 MPa
